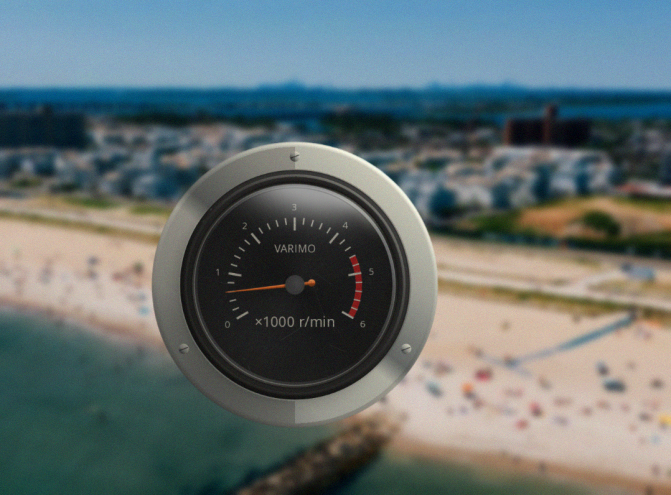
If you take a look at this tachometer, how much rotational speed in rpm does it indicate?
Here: 600 rpm
